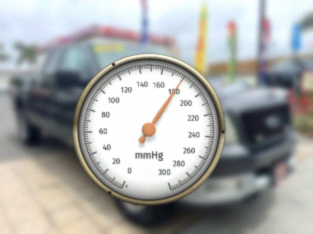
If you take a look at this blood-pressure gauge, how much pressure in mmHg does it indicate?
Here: 180 mmHg
